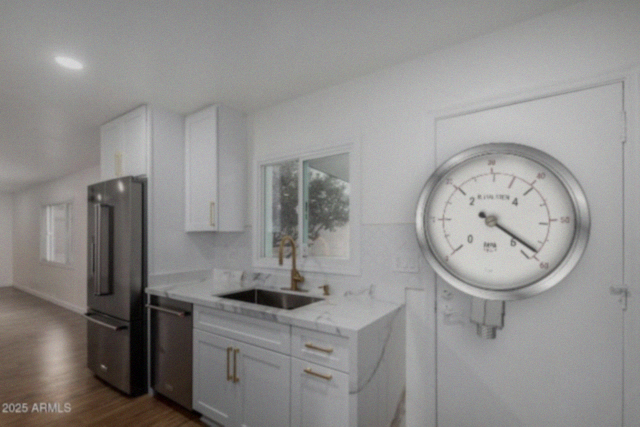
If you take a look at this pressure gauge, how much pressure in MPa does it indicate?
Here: 5.75 MPa
